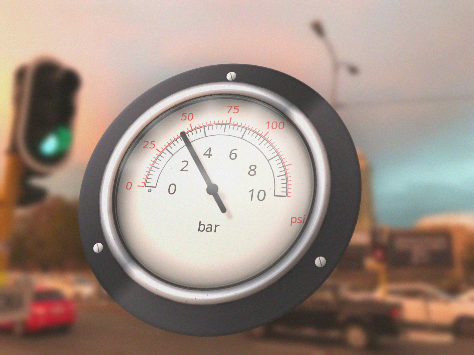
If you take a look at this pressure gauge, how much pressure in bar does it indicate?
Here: 3 bar
